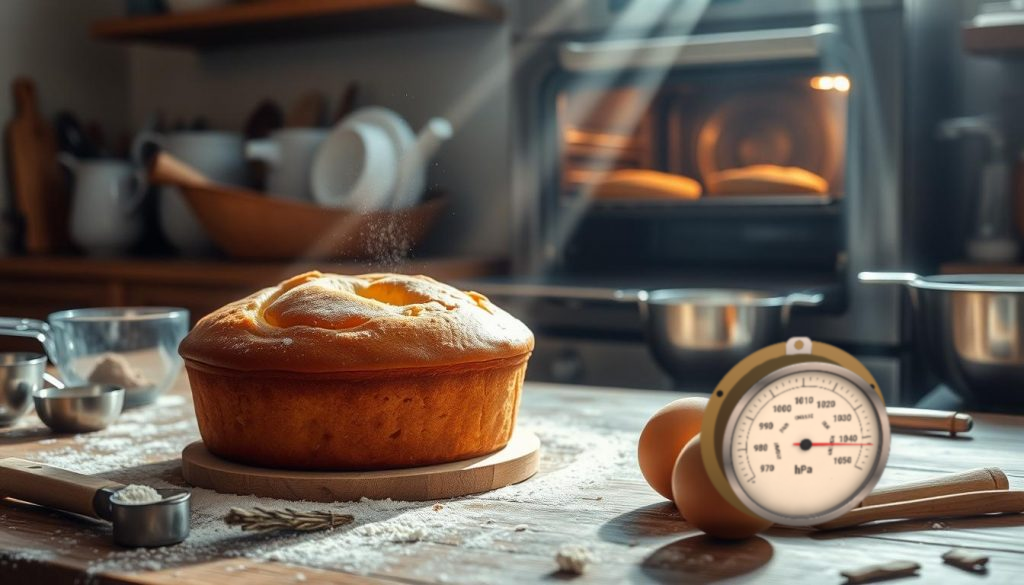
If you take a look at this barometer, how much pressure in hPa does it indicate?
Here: 1042 hPa
